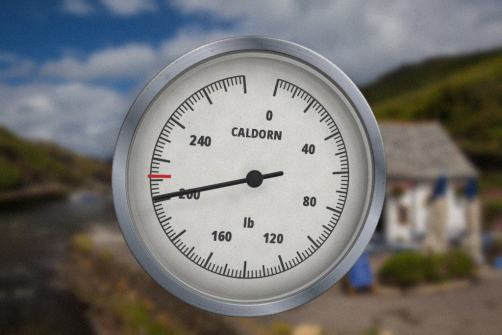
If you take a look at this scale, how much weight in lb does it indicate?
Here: 202 lb
